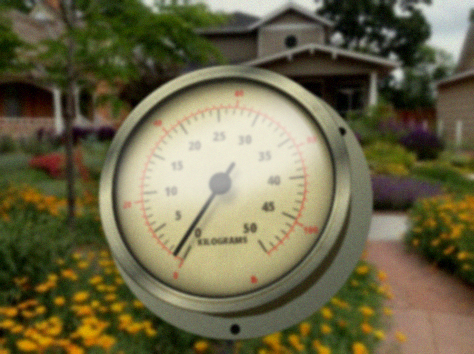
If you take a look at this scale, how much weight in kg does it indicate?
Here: 1 kg
